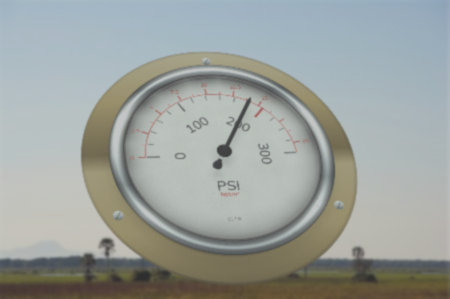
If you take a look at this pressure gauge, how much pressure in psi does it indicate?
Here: 200 psi
